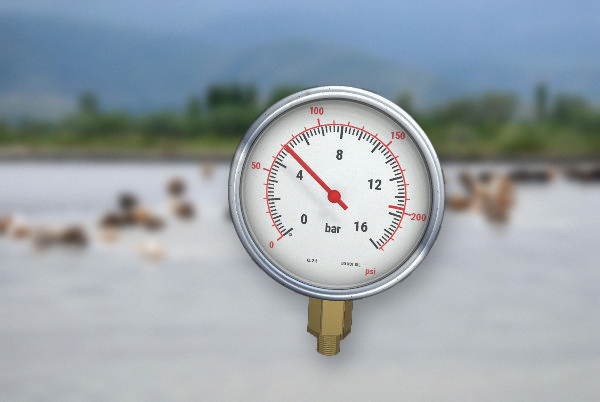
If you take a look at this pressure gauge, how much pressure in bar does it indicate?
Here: 5 bar
